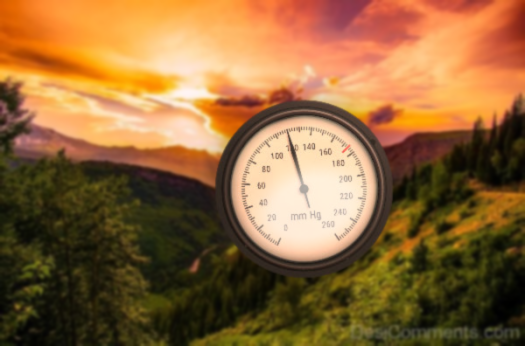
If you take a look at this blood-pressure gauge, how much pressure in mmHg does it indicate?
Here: 120 mmHg
